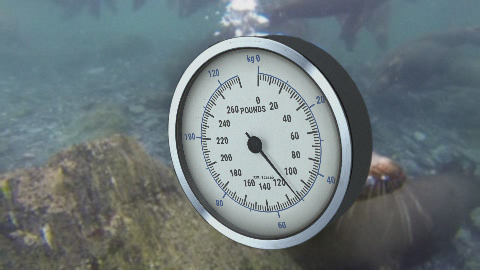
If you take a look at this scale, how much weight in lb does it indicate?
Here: 110 lb
